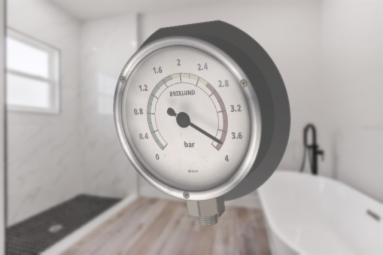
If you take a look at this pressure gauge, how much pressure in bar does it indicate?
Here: 3.8 bar
